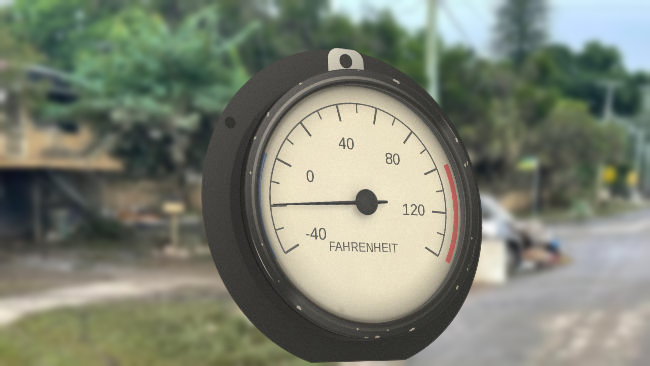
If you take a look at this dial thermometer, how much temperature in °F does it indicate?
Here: -20 °F
